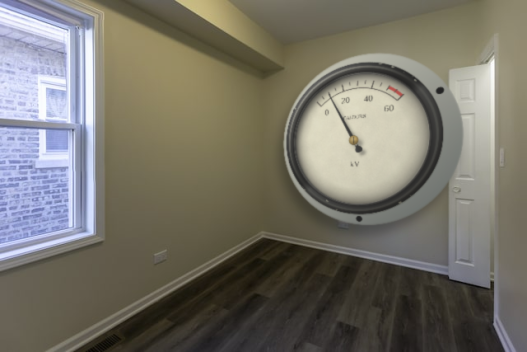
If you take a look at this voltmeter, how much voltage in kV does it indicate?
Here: 10 kV
